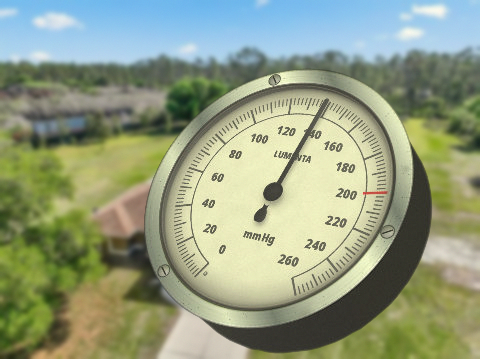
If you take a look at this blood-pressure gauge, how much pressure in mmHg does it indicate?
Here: 140 mmHg
